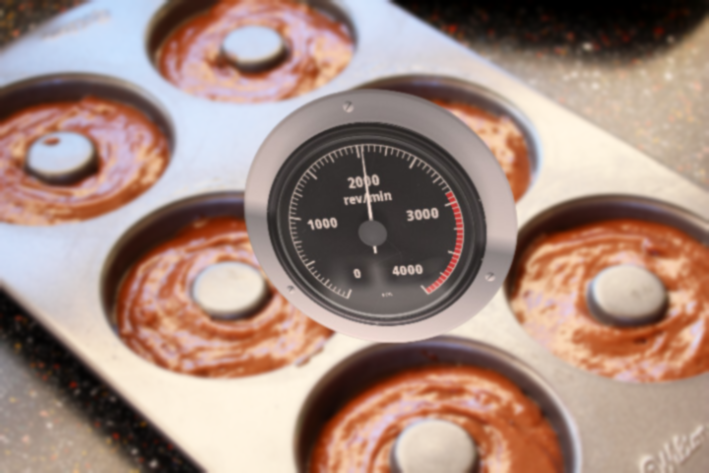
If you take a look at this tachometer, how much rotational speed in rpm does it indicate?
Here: 2050 rpm
